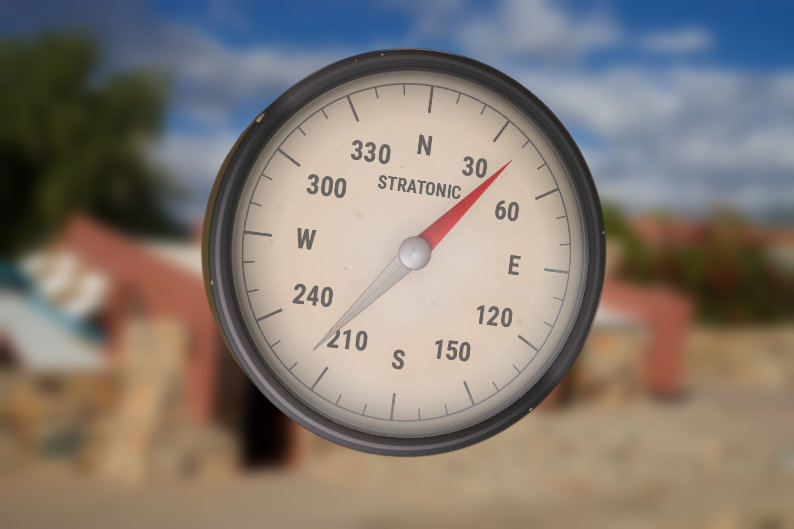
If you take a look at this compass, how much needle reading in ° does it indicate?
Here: 40 °
